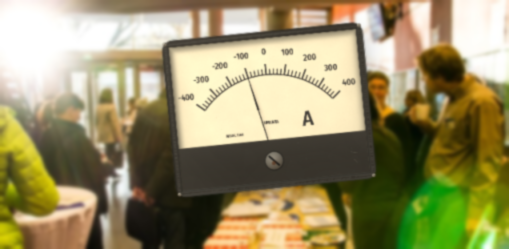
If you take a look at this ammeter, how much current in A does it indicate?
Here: -100 A
